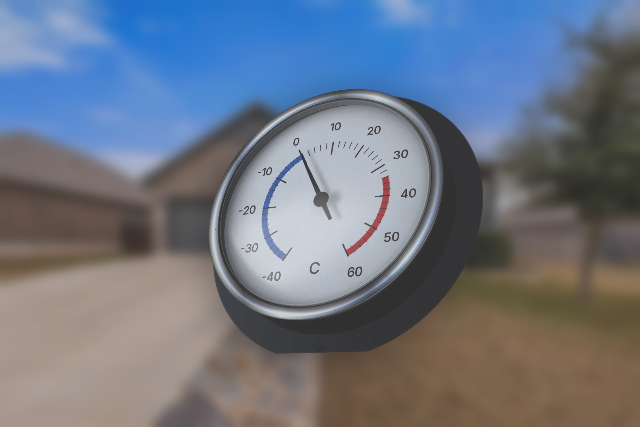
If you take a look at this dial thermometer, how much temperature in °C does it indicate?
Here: 0 °C
